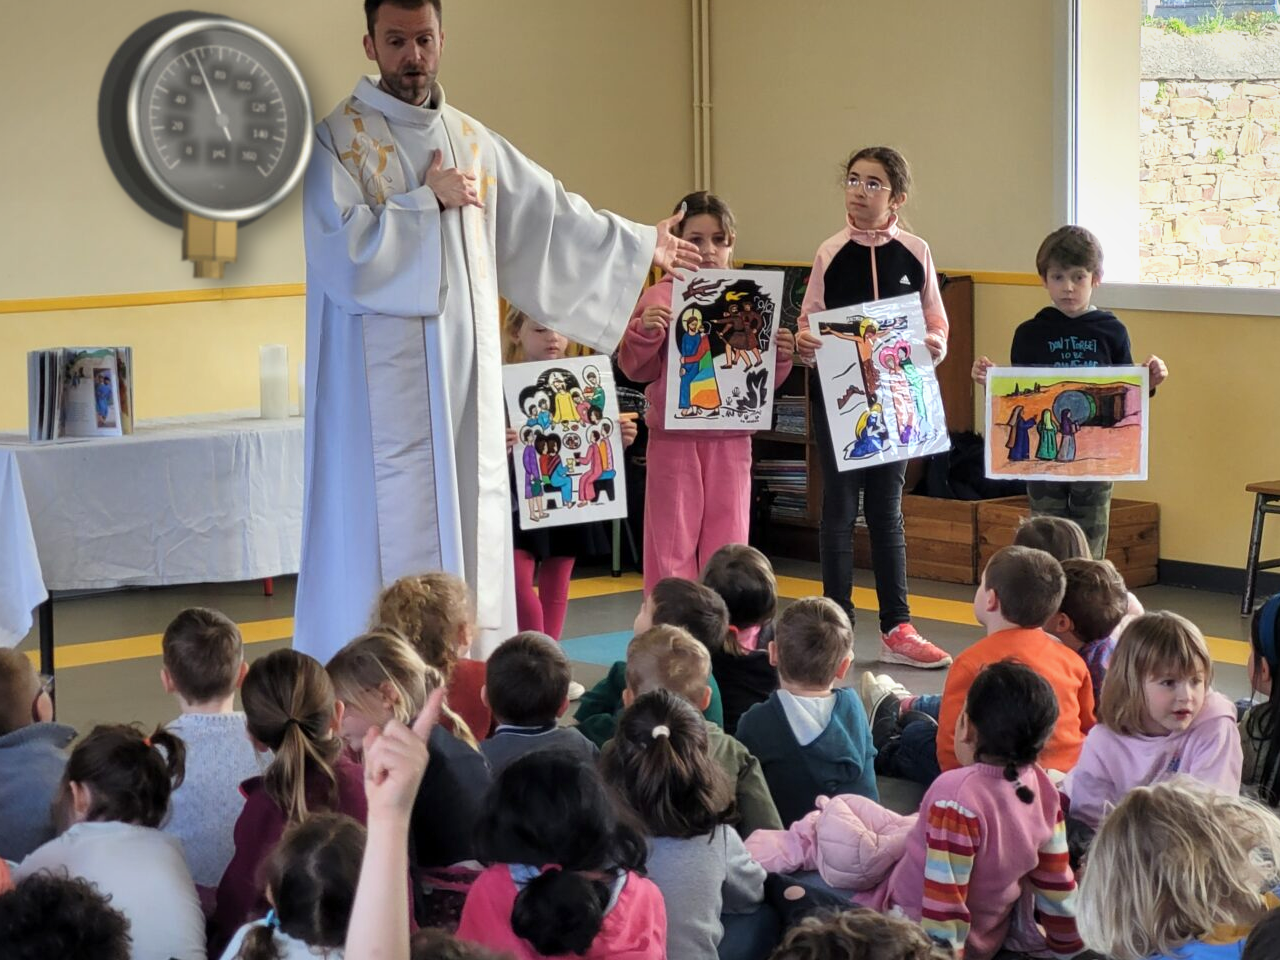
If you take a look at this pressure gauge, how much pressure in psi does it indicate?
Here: 65 psi
